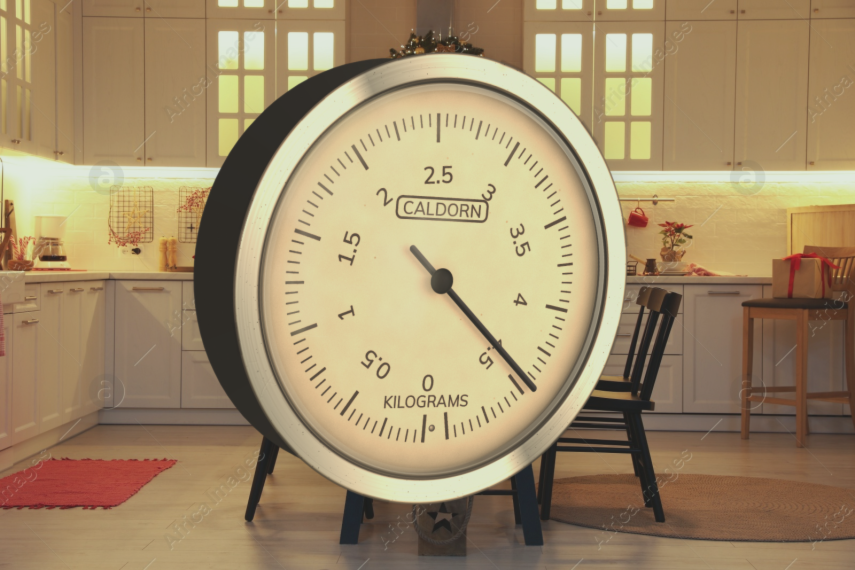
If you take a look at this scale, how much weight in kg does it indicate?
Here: 4.45 kg
